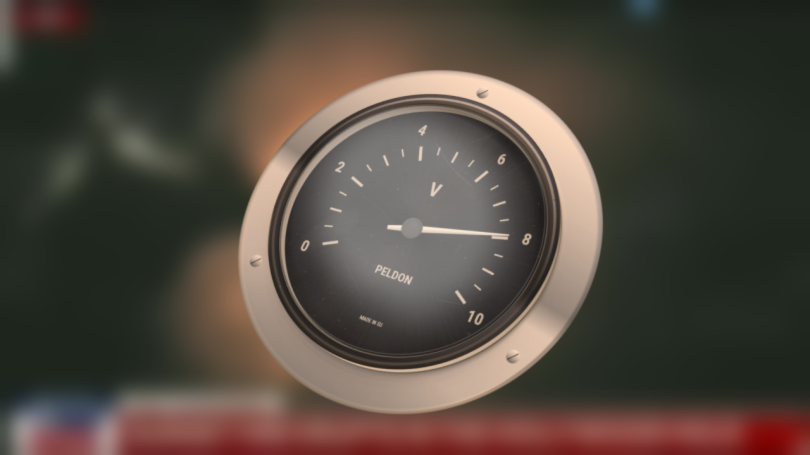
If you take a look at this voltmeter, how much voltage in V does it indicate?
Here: 8 V
